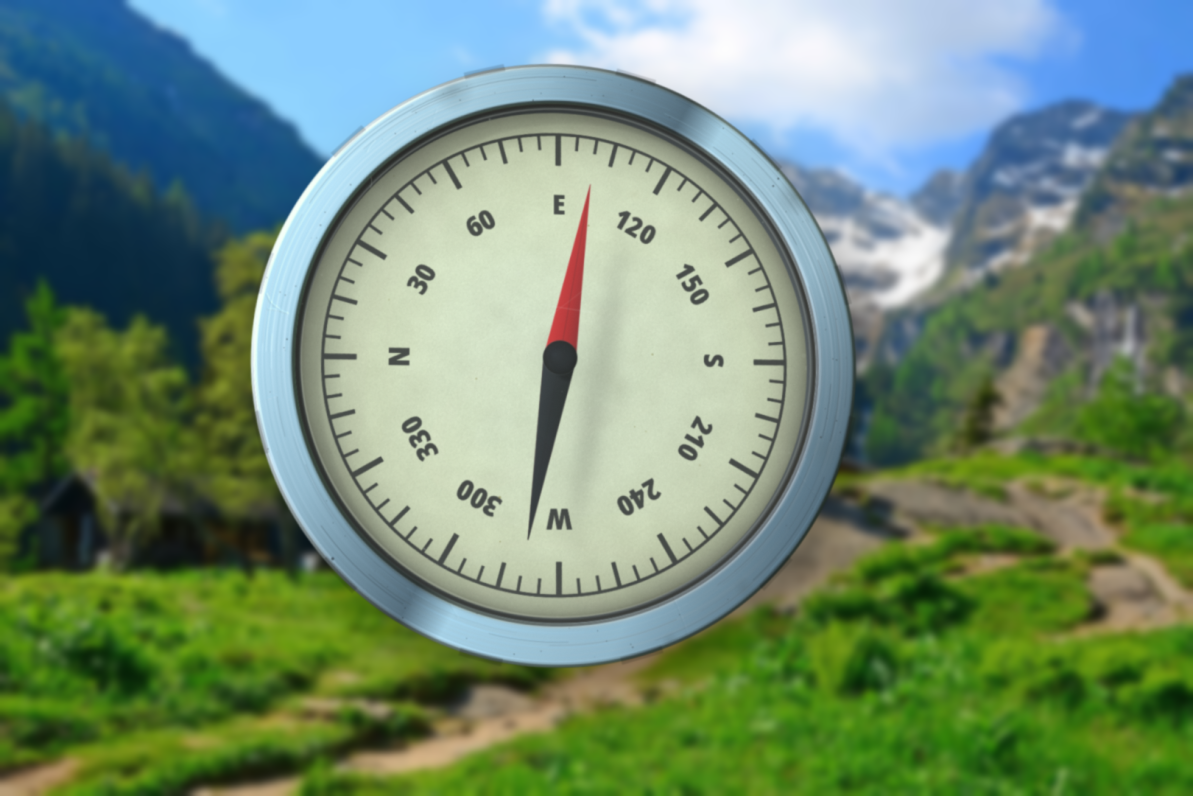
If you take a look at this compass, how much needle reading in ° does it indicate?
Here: 100 °
